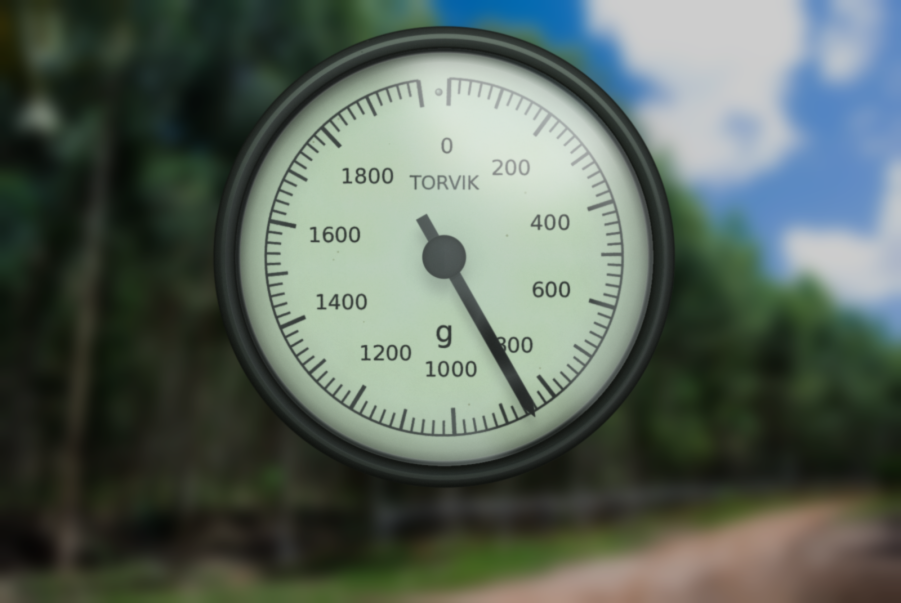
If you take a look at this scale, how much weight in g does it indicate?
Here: 850 g
